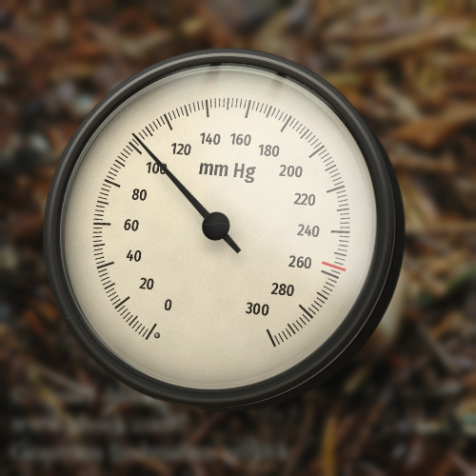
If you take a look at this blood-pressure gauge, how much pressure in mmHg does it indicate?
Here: 104 mmHg
